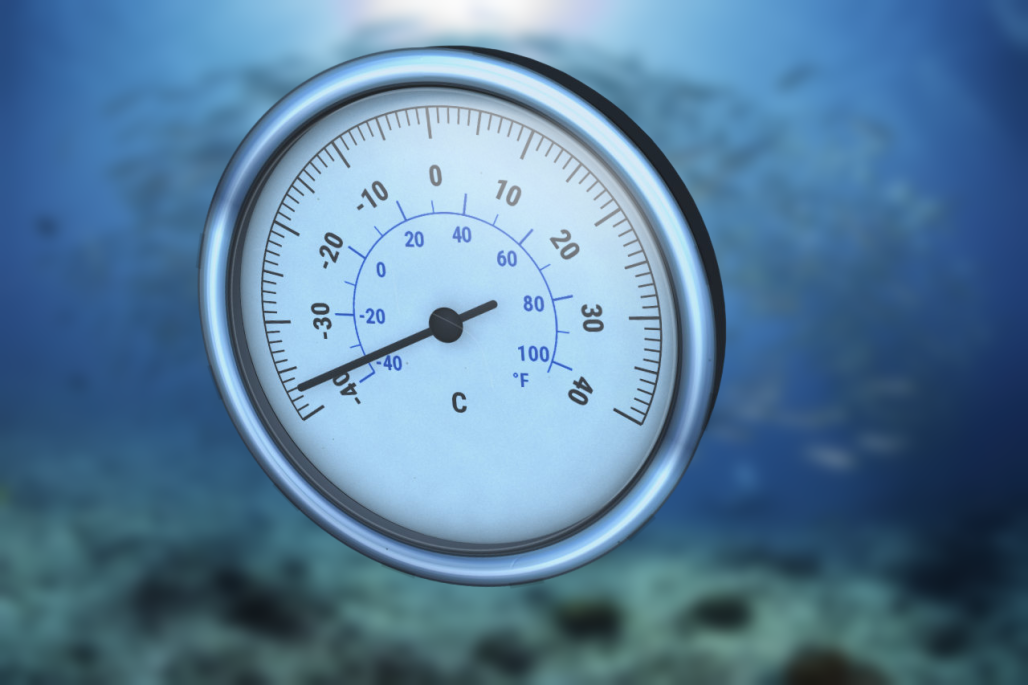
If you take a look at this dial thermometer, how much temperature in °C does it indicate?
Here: -37 °C
